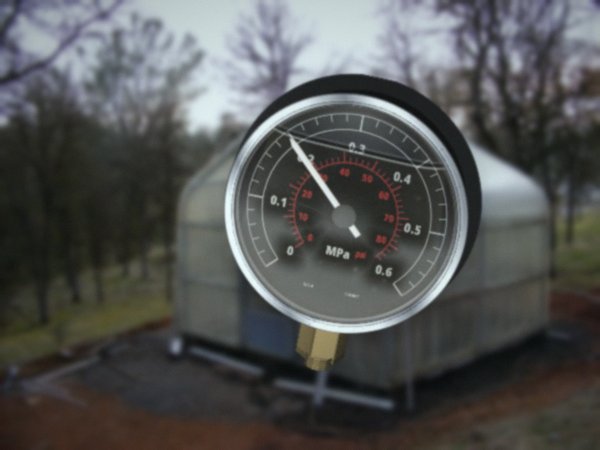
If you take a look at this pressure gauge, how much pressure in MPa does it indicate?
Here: 0.2 MPa
